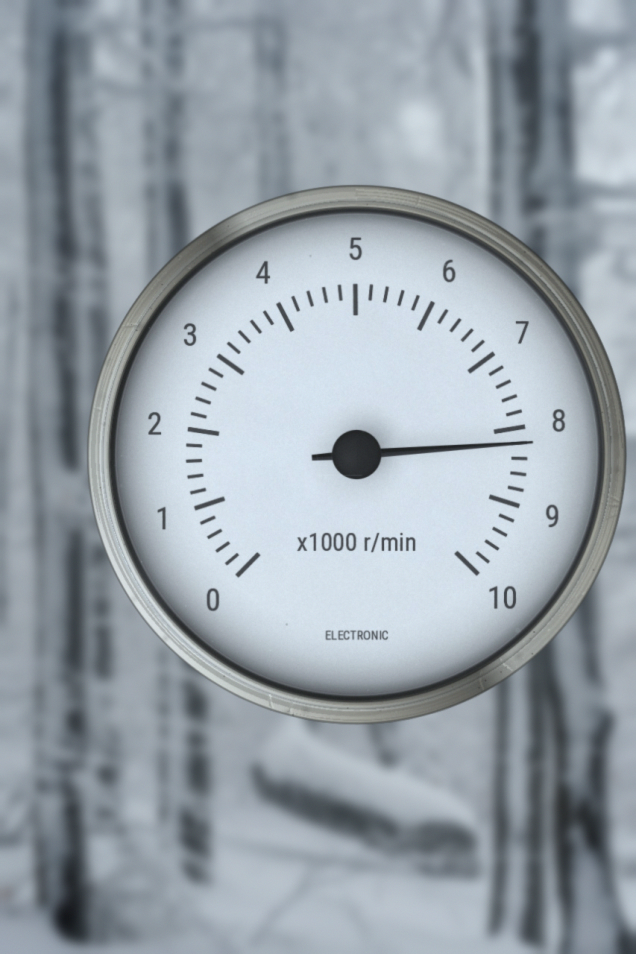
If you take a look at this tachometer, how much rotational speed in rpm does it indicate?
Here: 8200 rpm
